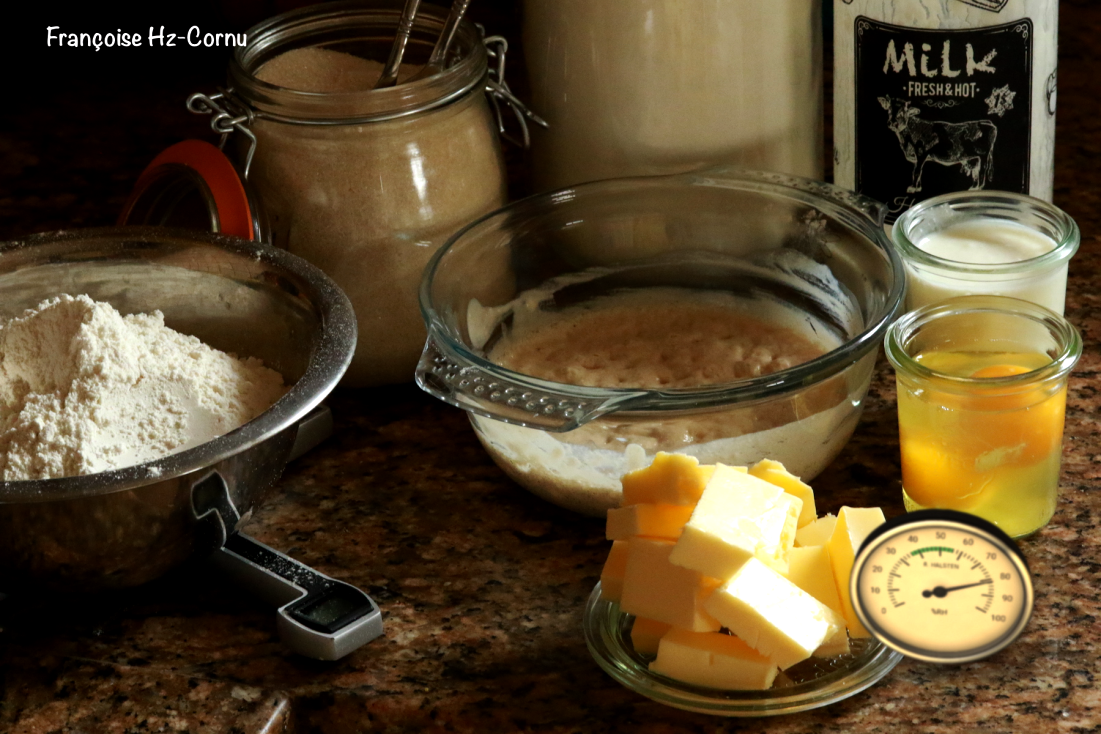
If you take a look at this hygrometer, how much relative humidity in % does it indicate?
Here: 80 %
